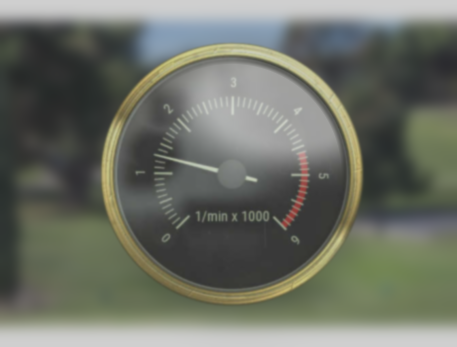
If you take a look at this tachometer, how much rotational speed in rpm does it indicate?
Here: 1300 rpm
